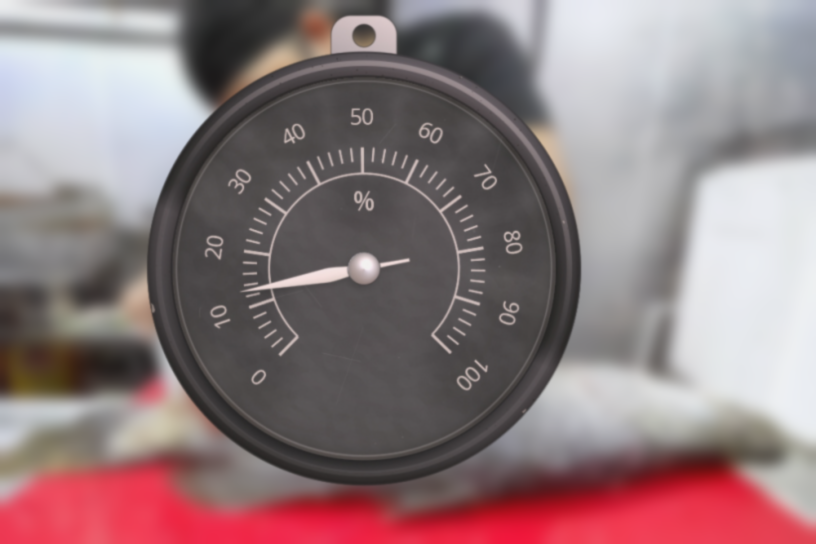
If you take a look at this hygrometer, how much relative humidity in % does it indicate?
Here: 13 %
